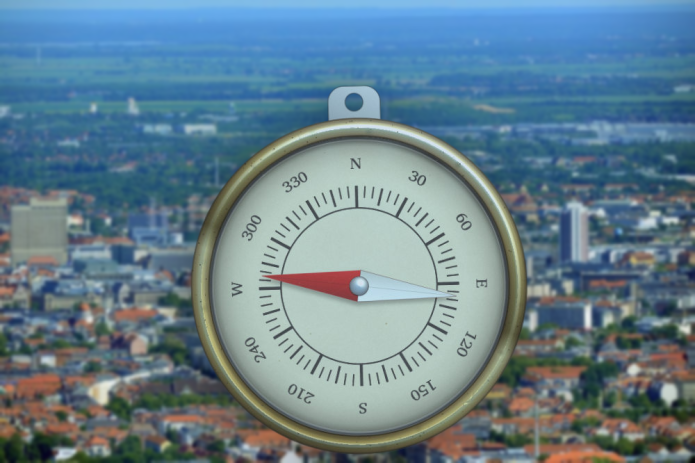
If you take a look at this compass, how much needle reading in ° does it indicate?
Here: 277.5 °
